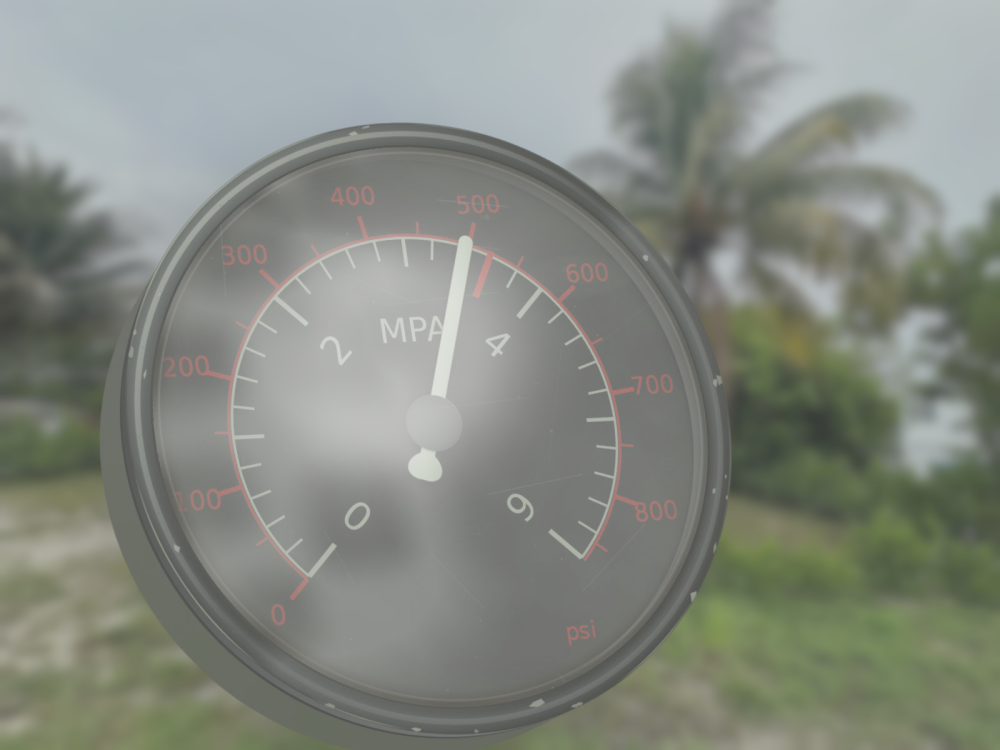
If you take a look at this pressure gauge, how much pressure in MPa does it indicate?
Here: 3.4 MPa
